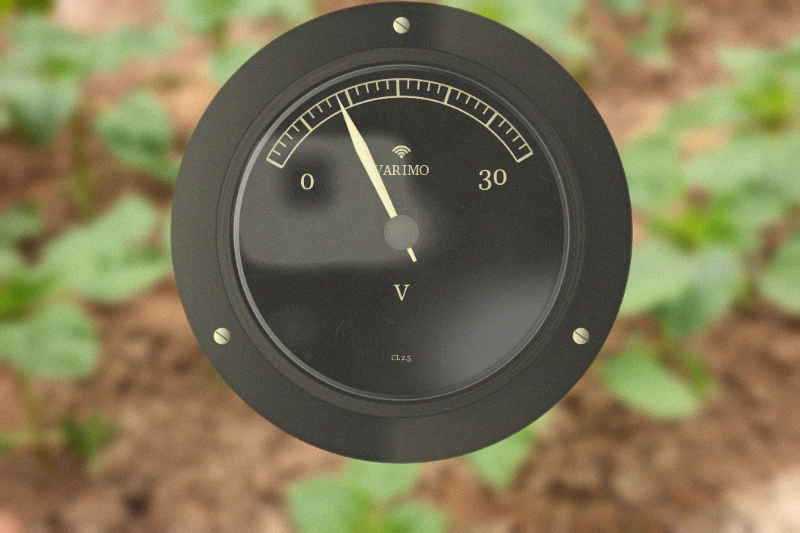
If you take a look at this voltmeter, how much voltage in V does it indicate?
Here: 9 V
